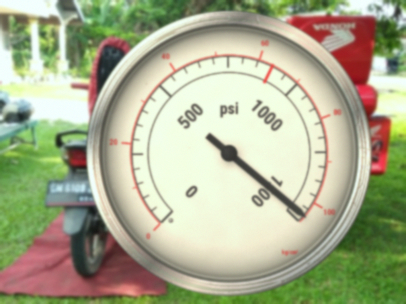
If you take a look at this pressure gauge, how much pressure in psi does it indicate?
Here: 1475 psi
